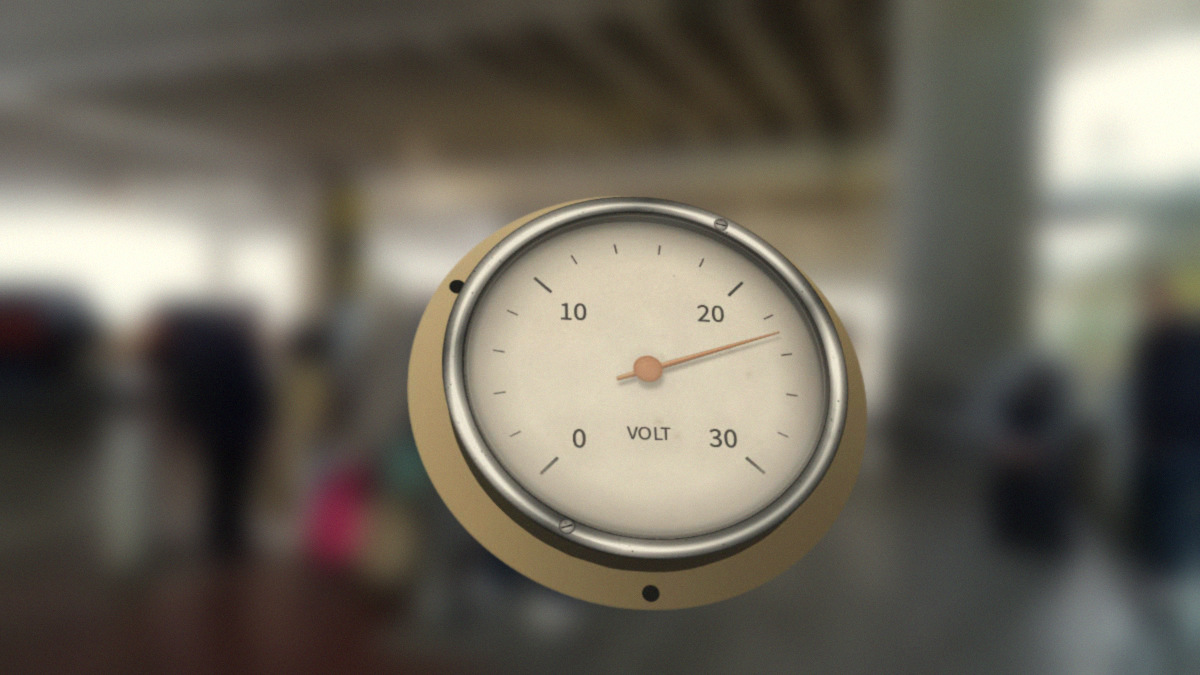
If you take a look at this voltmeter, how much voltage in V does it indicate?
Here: 23 V
